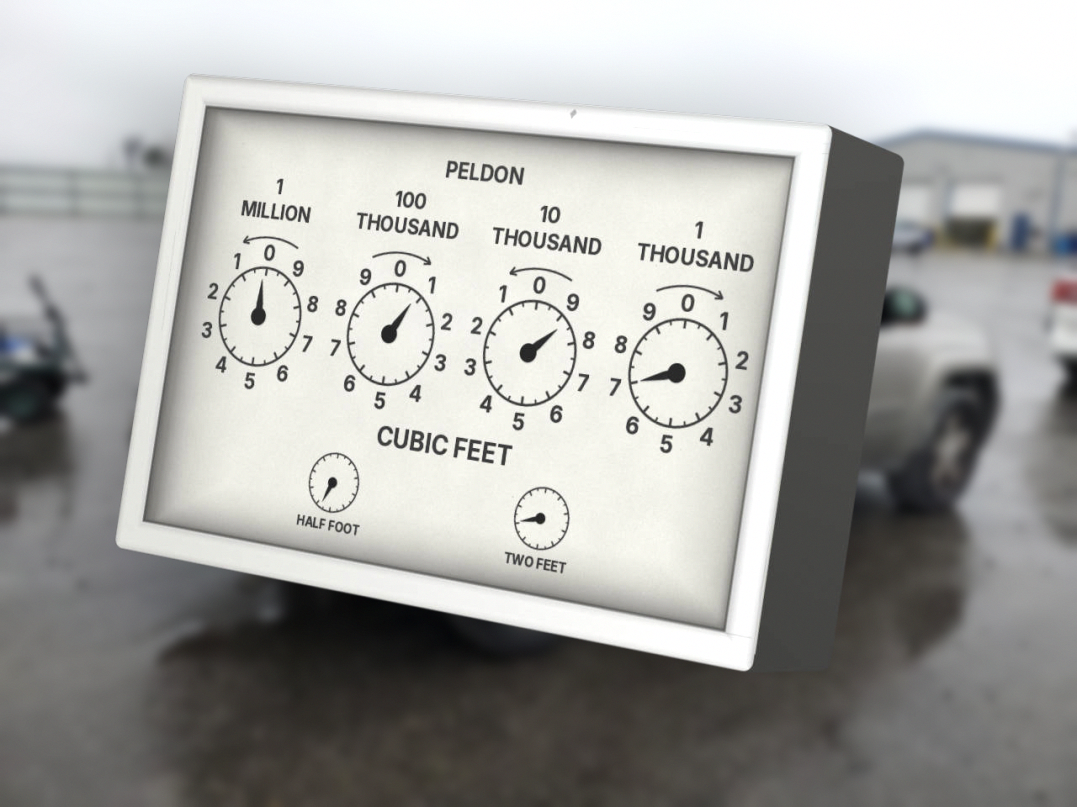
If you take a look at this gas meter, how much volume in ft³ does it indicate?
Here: 8700 ft³
